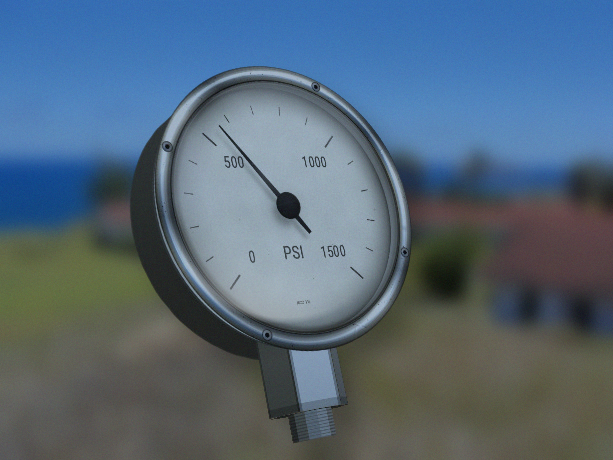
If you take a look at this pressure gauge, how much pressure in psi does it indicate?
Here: 550 psi
